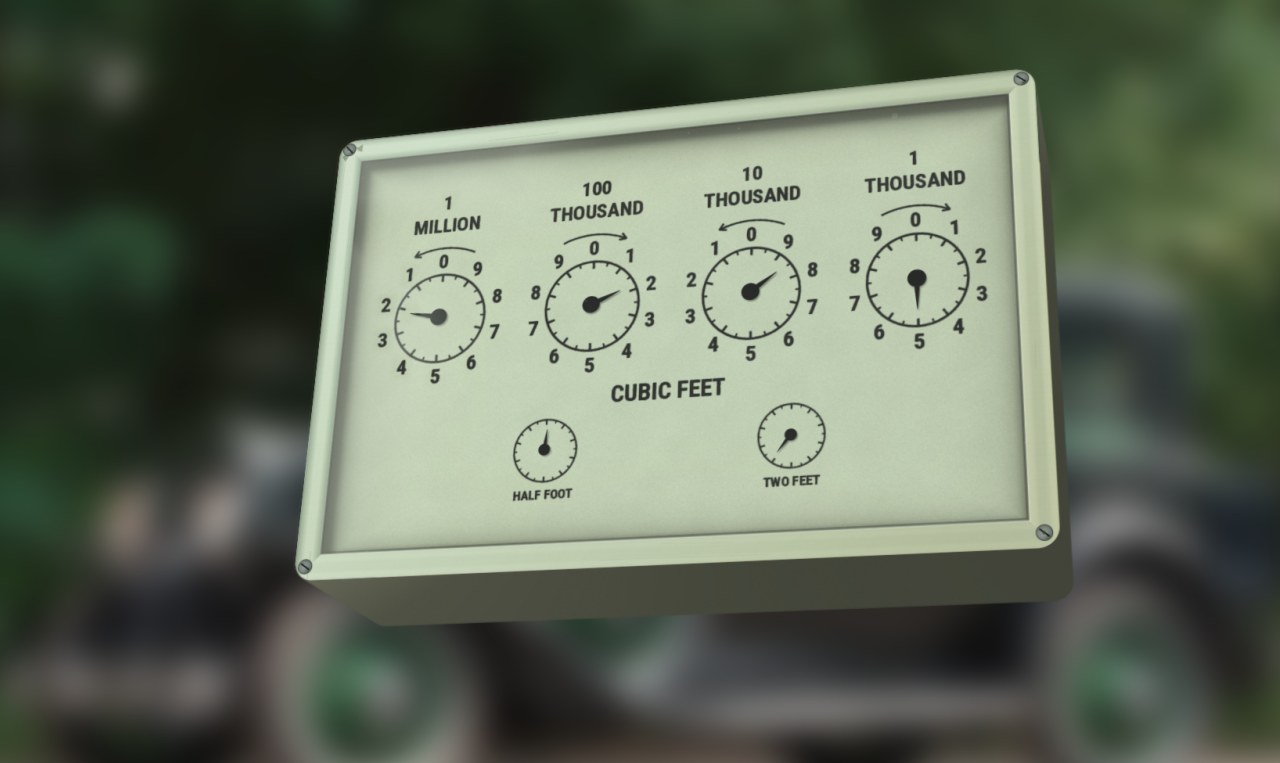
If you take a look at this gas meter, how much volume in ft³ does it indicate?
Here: 218500 ft³
